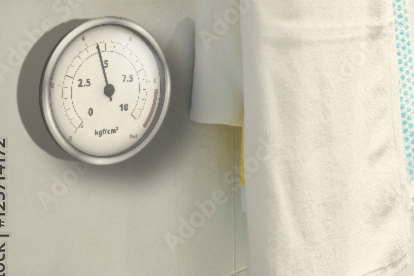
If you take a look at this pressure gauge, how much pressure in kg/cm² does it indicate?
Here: 4.5 kg/cm²
